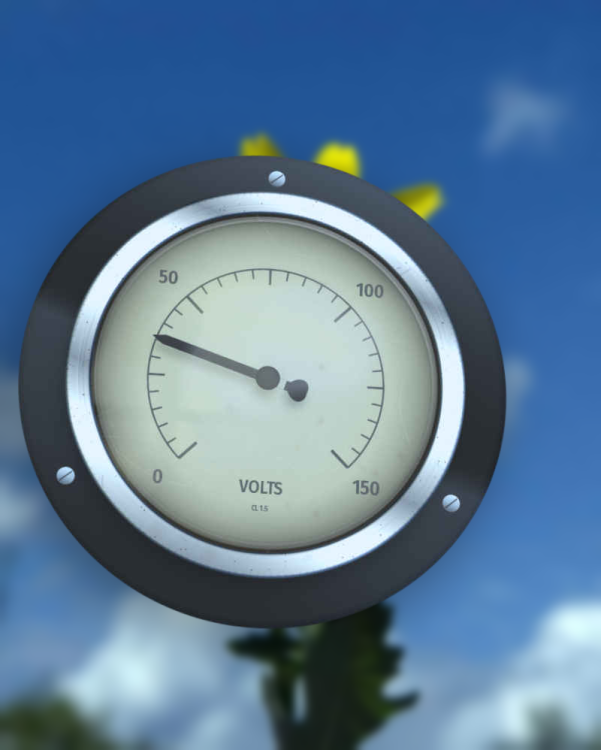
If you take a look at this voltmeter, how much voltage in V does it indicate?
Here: 35 V
